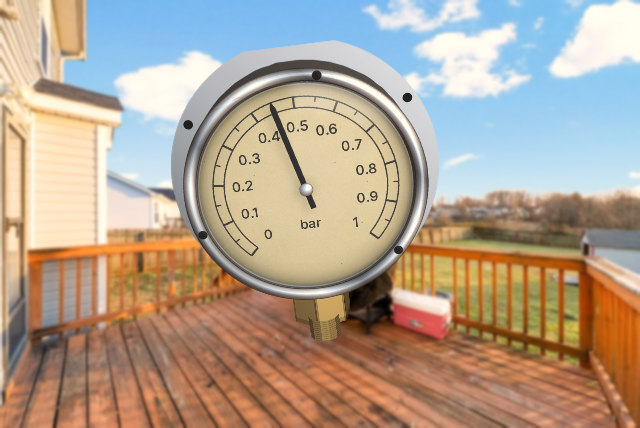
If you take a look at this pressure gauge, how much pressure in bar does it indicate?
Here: 0.45 bar
